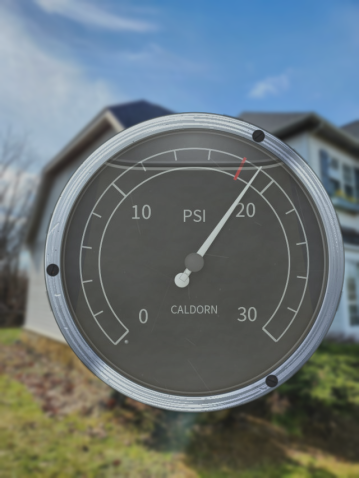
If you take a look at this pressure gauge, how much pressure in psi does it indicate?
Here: 19 psi
